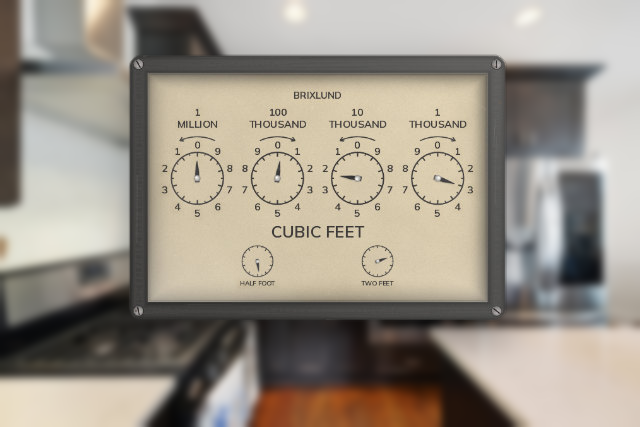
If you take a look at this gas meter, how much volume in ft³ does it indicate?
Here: 2300 ft³
